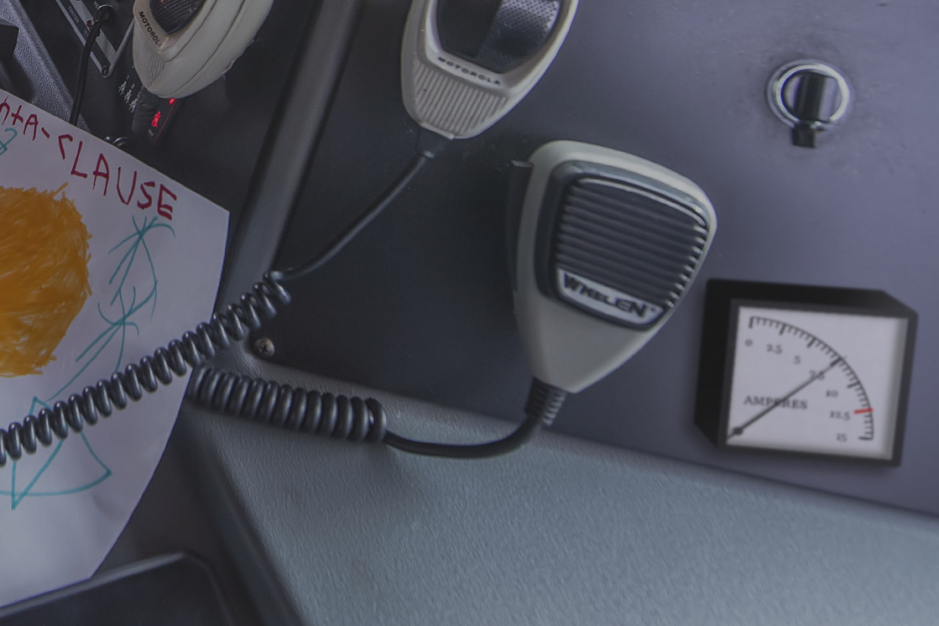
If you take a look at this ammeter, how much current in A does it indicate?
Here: 7.5 A
